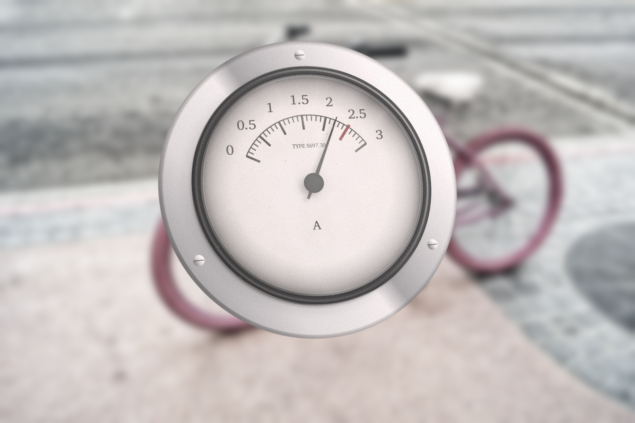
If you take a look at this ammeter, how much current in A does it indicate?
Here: 2.2 A
